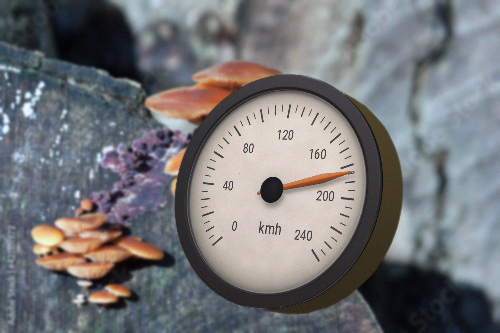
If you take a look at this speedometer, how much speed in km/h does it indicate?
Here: 185 km/h
